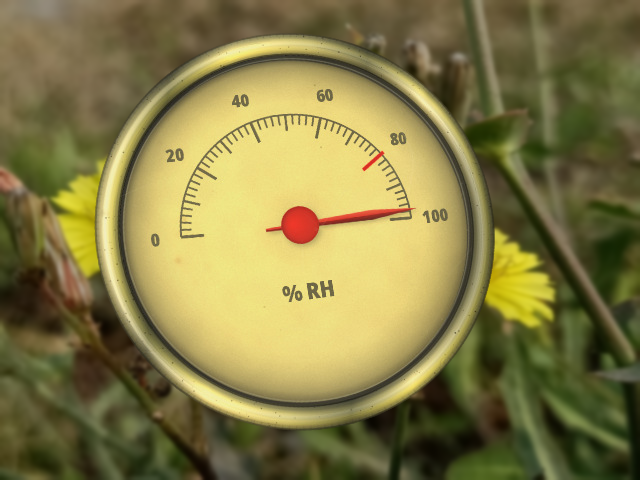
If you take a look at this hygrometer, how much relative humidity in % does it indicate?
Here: 98 %
